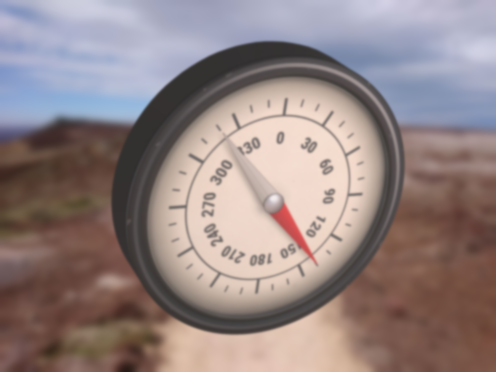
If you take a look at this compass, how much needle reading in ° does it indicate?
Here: 140 °
